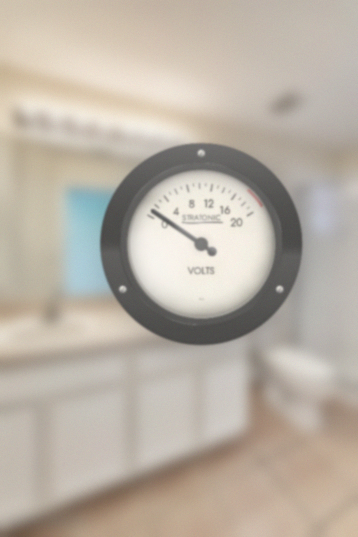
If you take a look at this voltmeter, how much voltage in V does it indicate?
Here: 1 V
